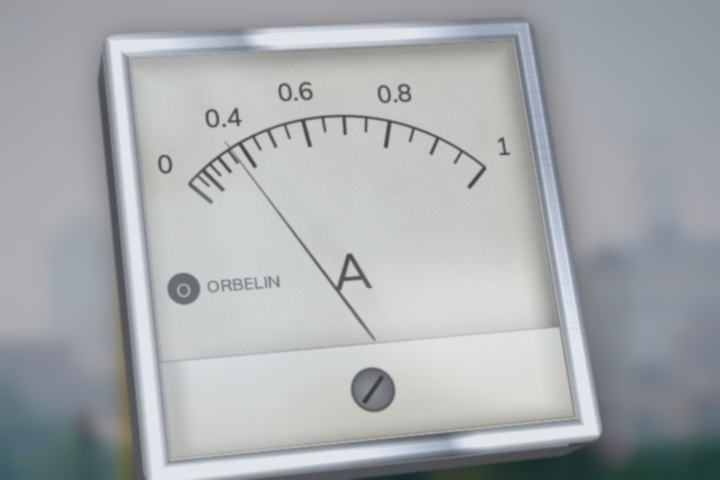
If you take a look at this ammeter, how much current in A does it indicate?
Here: 0.35 A
